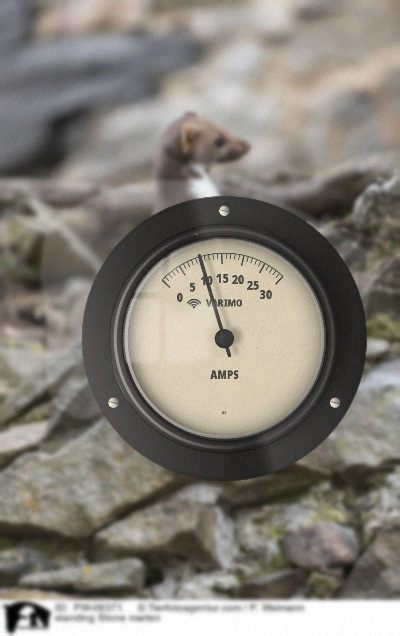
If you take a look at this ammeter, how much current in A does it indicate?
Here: 10 A
